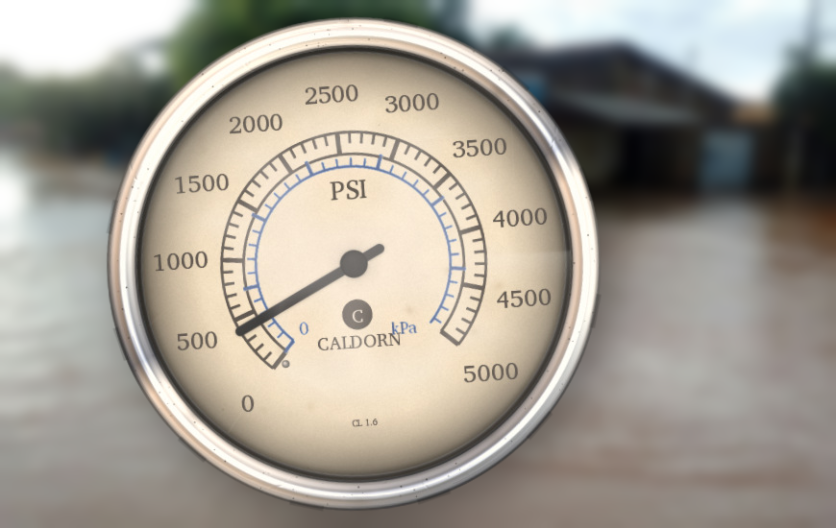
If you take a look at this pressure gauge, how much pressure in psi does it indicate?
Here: 400 psi
